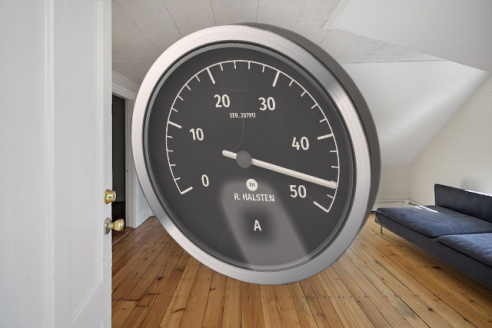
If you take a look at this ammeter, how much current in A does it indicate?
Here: 46 A
